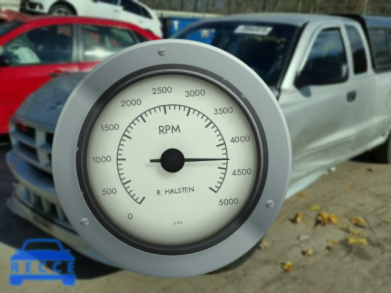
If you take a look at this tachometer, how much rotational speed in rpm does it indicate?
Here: 4300 rpm
